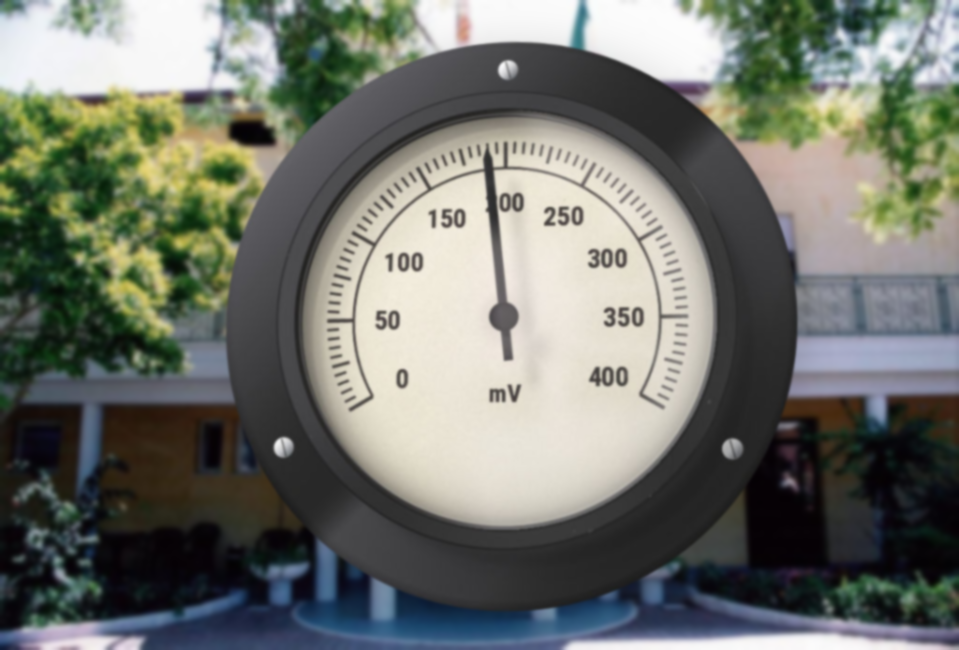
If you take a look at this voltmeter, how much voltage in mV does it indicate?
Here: 190 mV
